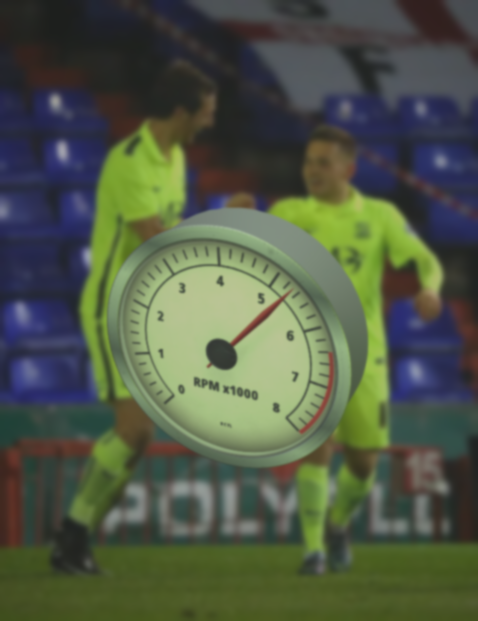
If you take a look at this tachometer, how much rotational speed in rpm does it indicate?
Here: 5300 rpm
